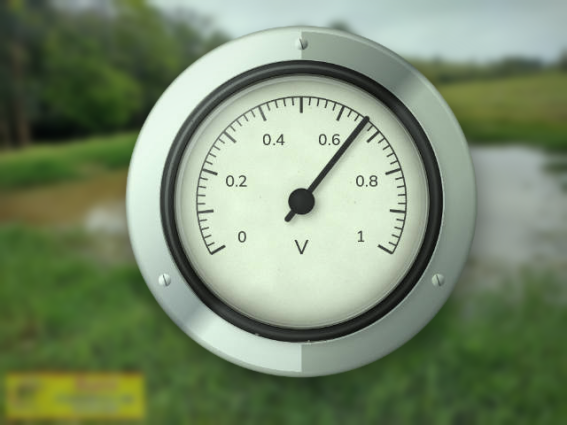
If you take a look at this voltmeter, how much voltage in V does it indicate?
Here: 0.66 V
